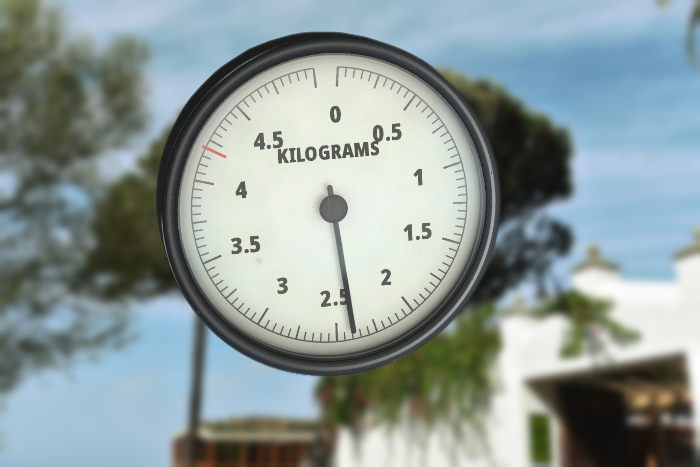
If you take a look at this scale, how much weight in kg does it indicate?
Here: 2.4 kg
